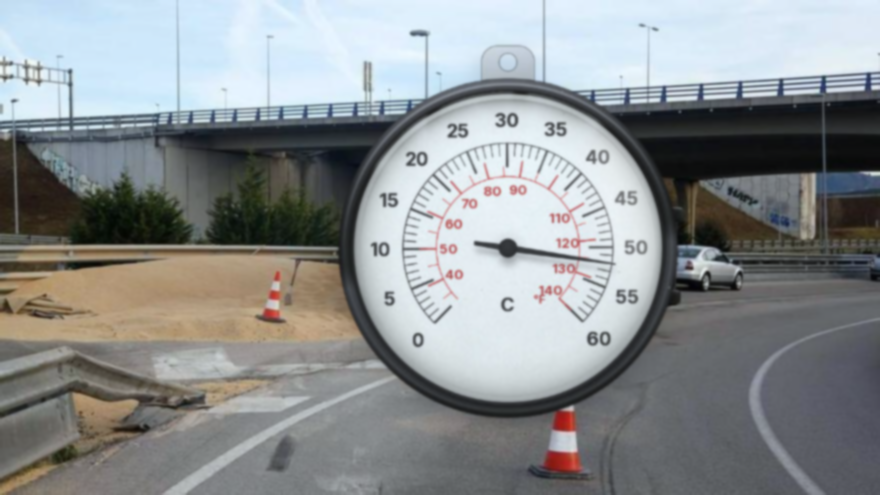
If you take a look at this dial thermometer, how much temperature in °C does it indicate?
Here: 52 °C
